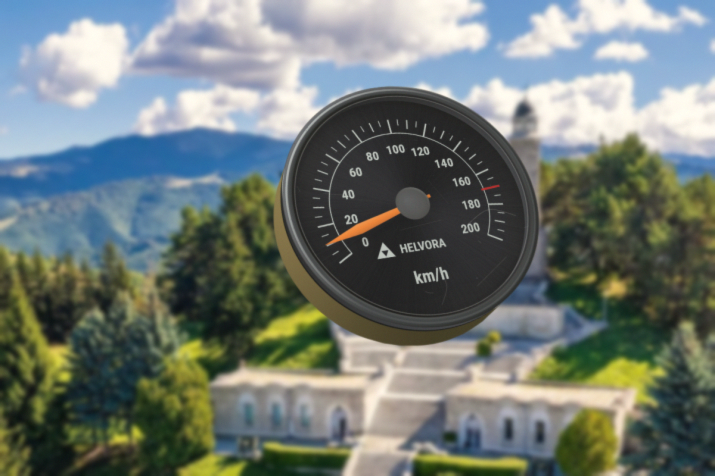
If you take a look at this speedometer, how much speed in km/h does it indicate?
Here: 10 km/h
